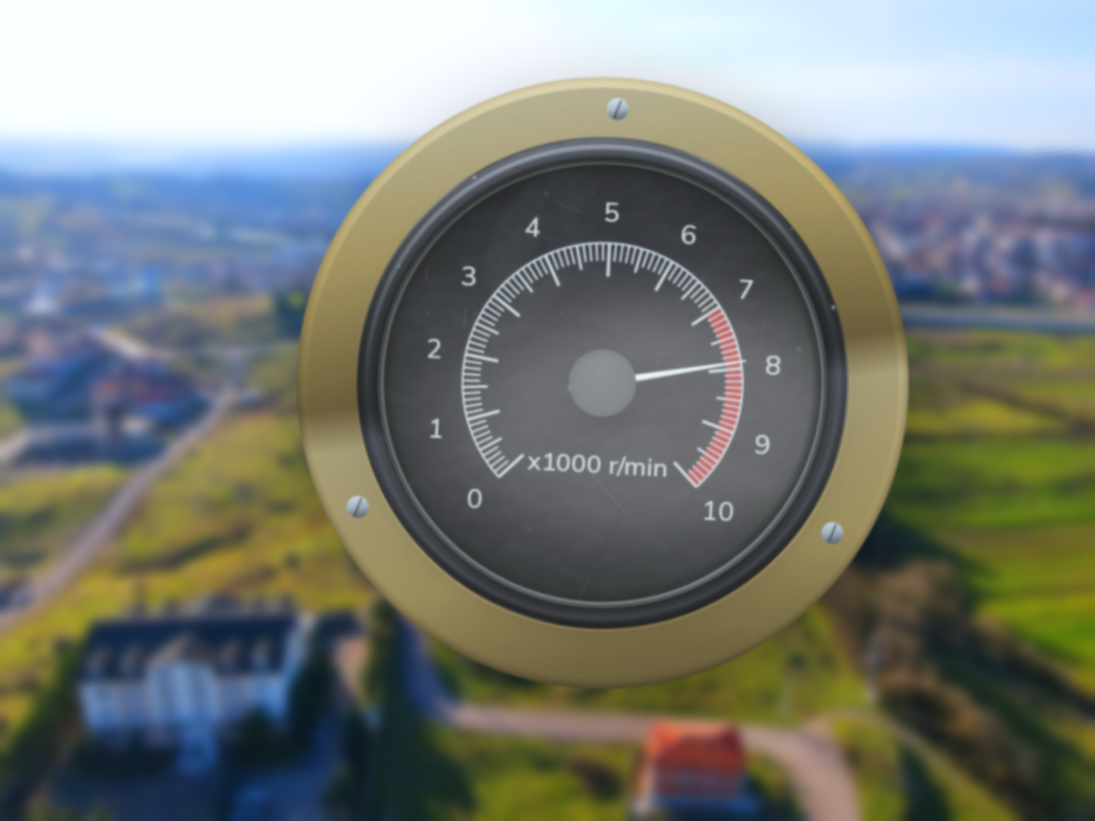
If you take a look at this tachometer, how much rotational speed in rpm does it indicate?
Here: 7900 rpm
